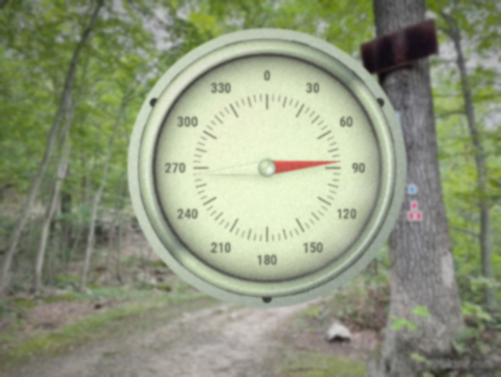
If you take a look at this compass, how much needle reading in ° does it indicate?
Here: 85 °
